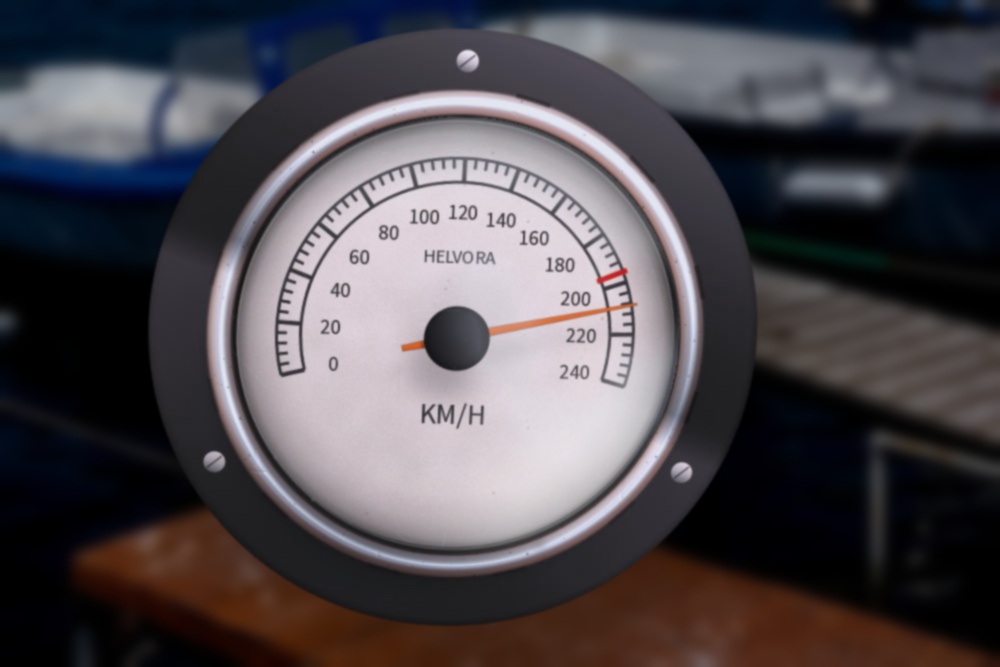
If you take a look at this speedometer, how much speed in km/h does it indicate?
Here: 208 km/h
